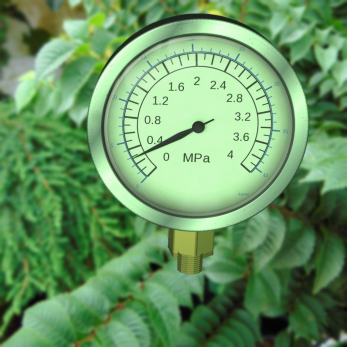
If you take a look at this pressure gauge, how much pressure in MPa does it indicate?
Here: 0.3 MPa
